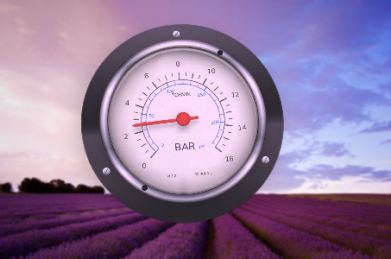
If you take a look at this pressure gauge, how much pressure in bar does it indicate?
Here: 2.5 bar
